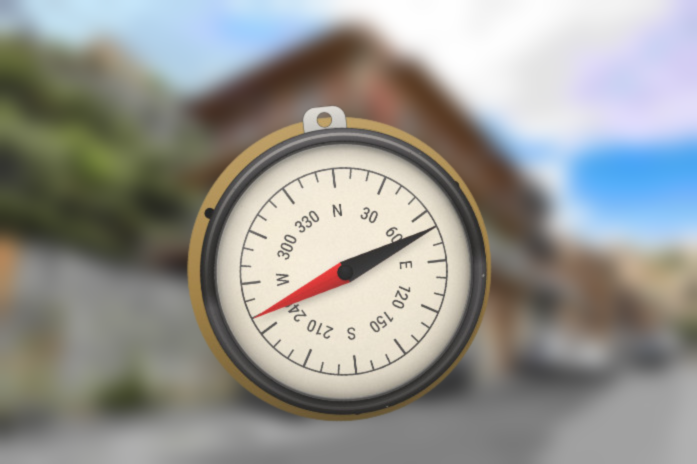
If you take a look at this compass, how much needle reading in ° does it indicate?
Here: 250 °
